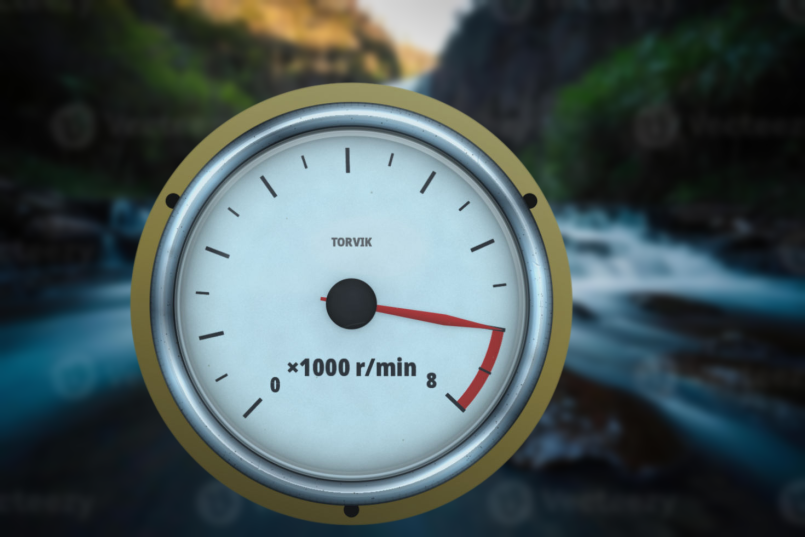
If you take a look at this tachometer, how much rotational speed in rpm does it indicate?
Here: 7000 rpm
